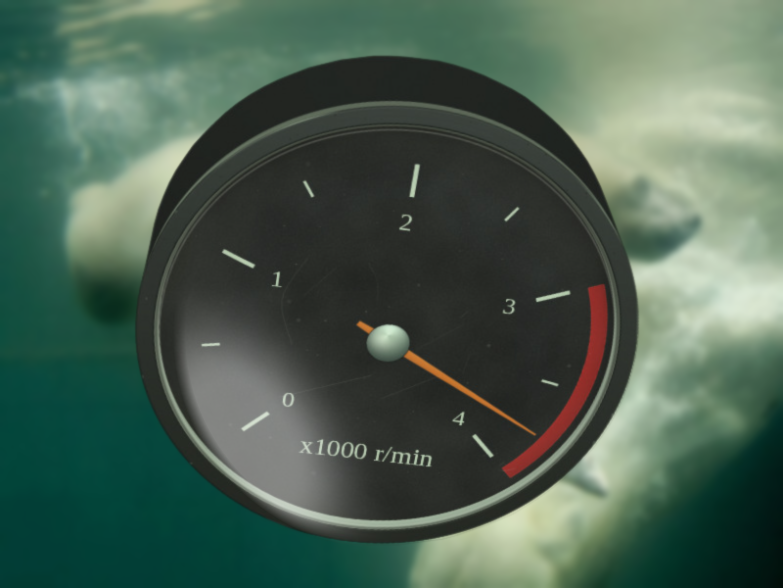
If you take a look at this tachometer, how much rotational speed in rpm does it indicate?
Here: 3750 rpm
